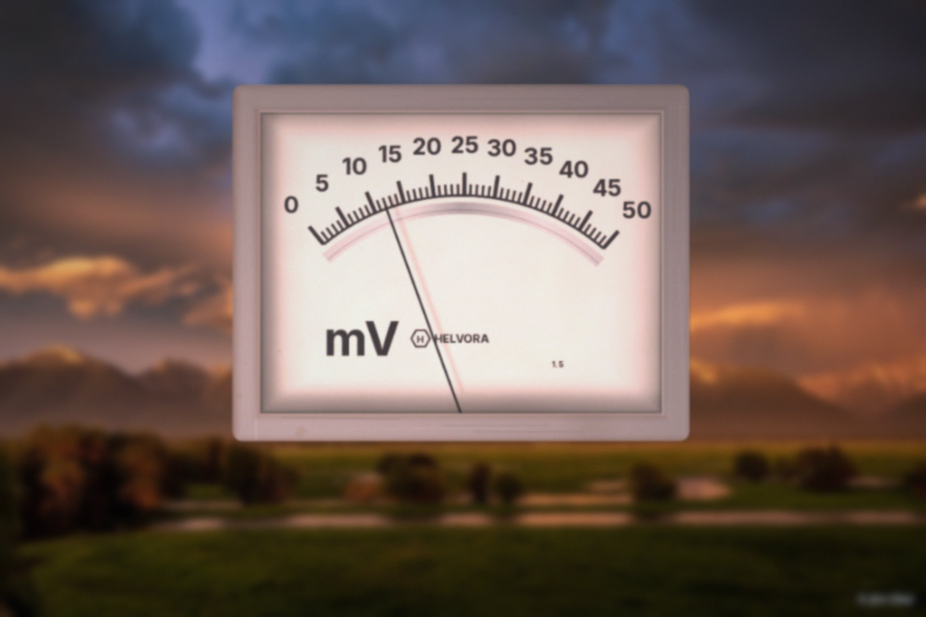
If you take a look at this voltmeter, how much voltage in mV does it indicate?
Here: 12 mV
